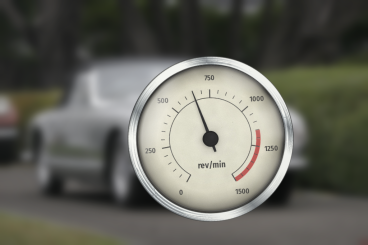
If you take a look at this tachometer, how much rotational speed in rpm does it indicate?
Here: 650 rpm
